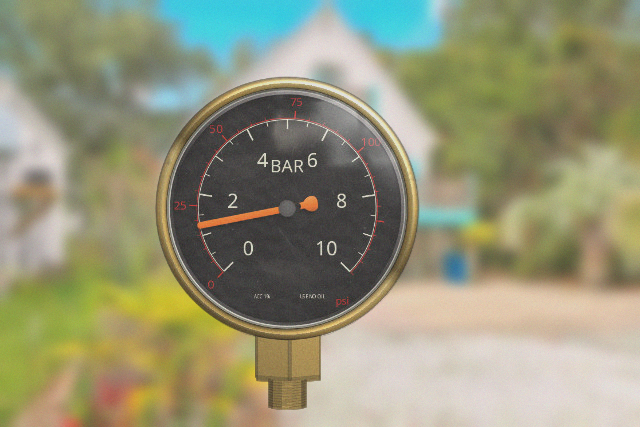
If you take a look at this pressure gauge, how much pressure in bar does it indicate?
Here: 1.25 bar
